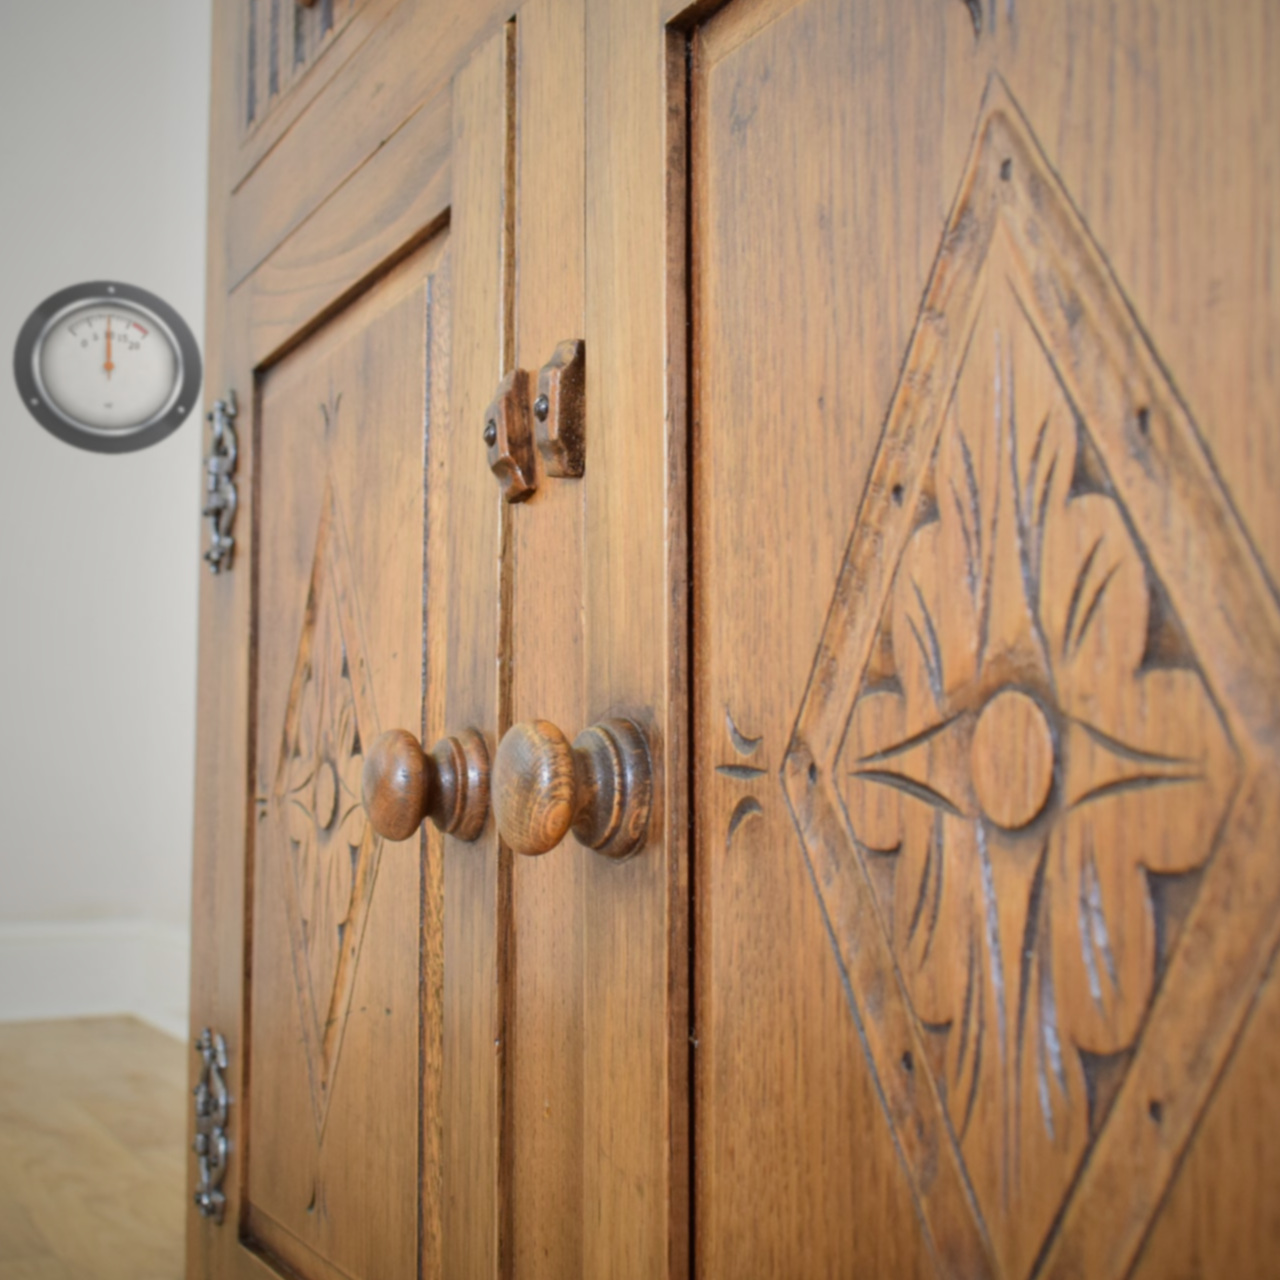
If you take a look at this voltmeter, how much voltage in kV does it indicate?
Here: 10 kV
